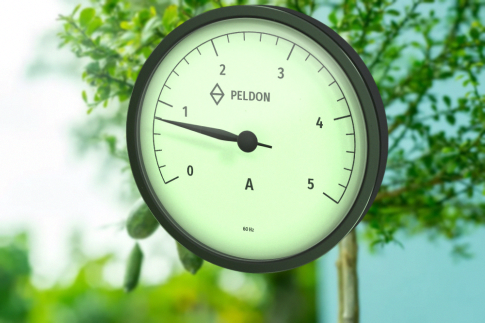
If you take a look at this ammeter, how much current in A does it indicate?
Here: 0.8 A
